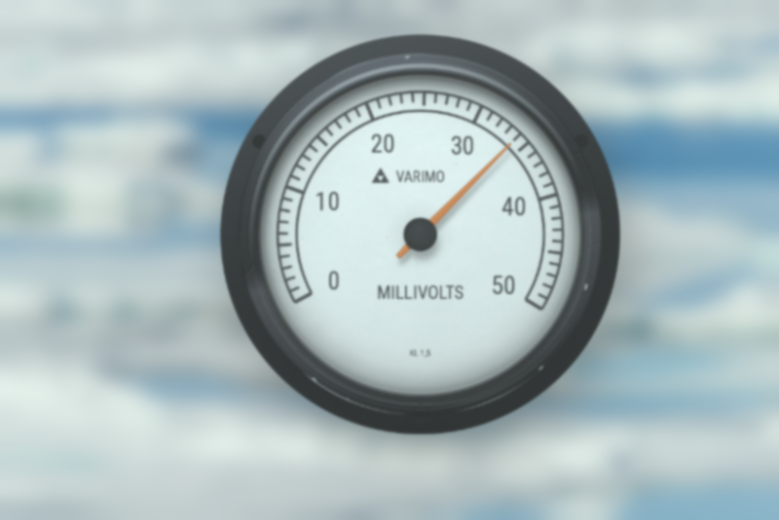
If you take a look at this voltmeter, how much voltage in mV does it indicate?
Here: 34 mV
